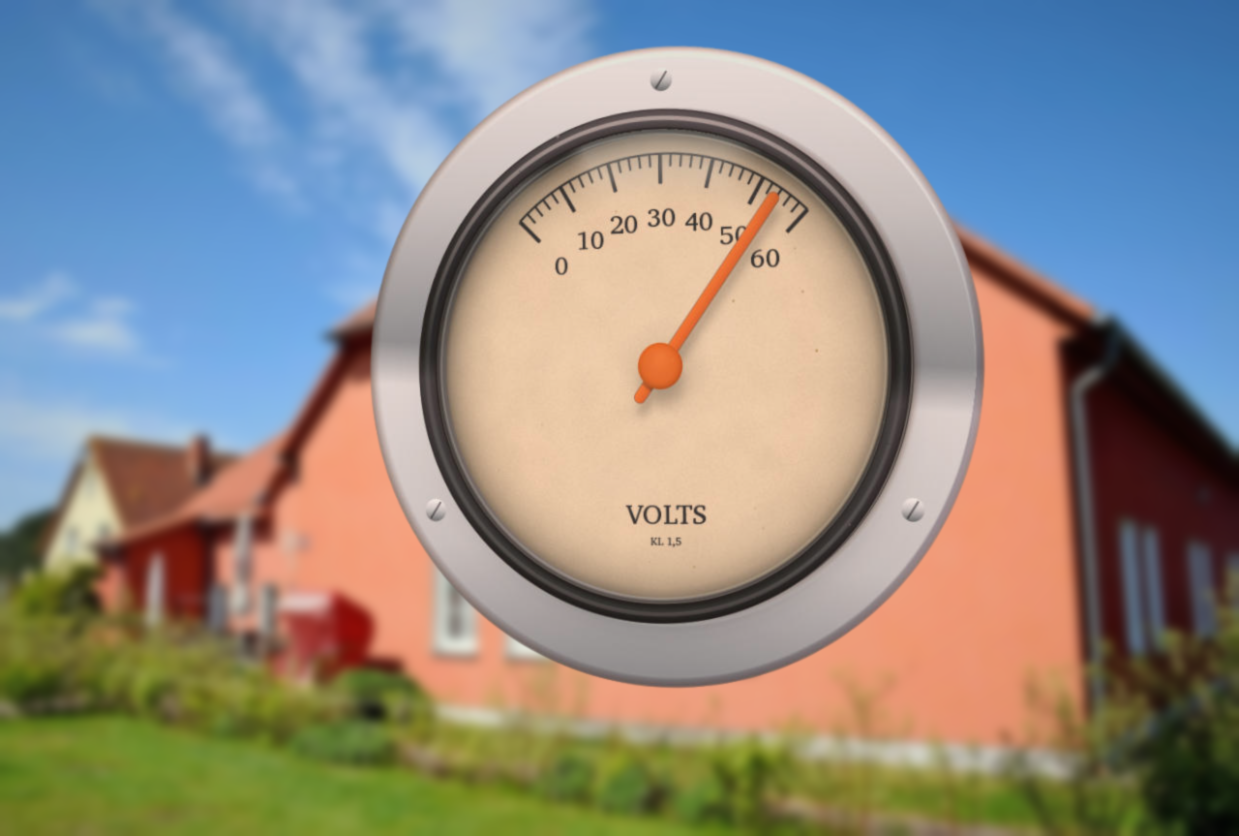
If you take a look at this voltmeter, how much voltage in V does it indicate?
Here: 54 V
